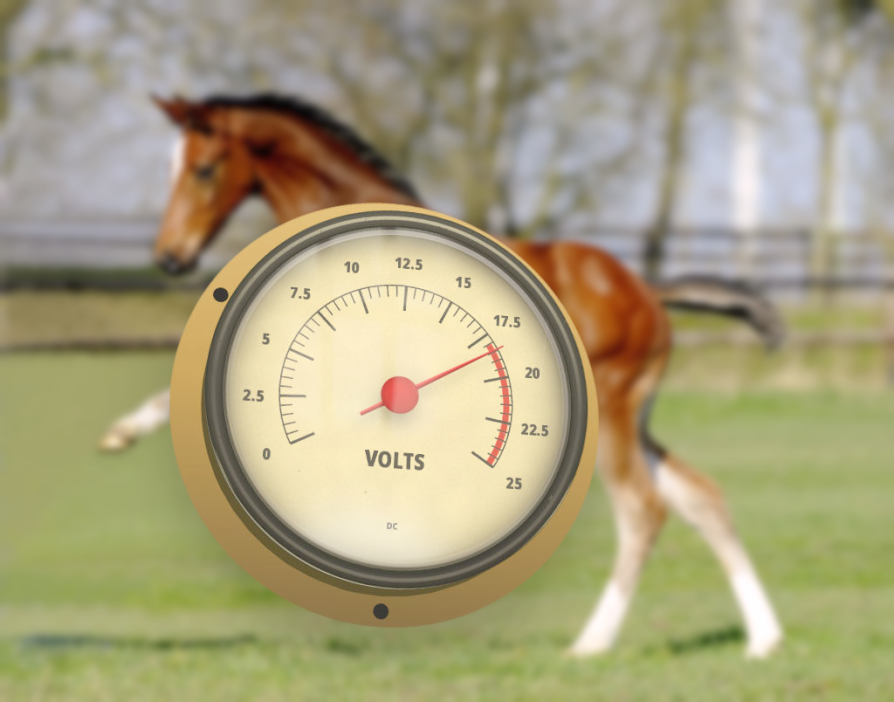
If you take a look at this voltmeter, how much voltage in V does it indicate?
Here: 18.5 V
